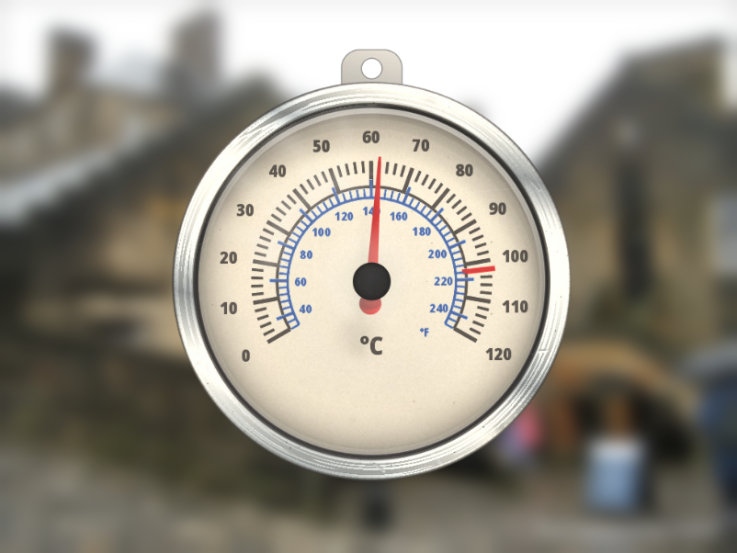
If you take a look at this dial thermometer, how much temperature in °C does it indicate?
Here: 62 °C
